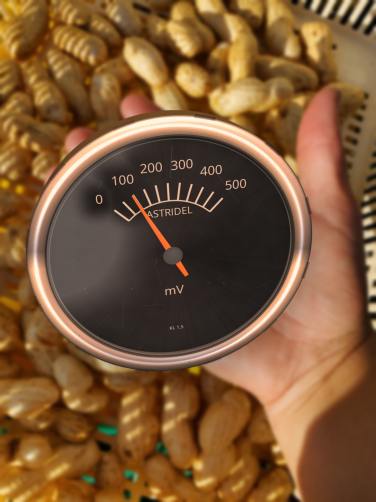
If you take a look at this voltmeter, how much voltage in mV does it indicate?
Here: 100 mV
